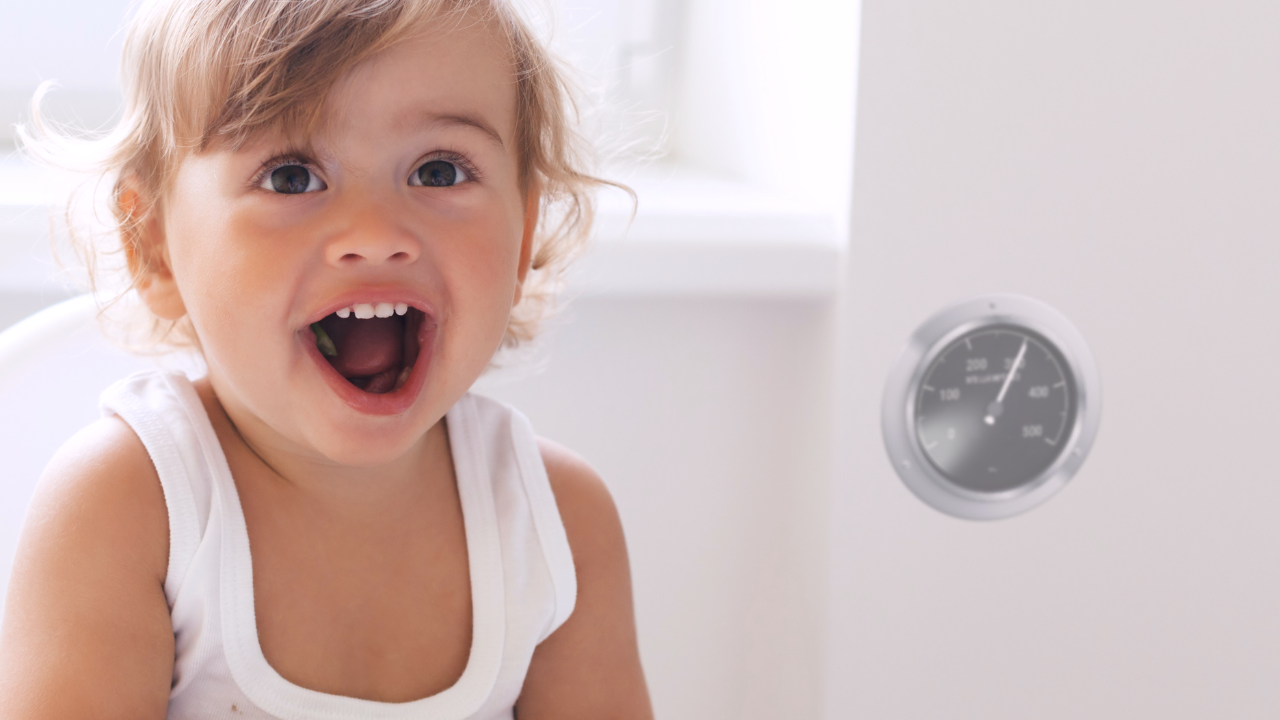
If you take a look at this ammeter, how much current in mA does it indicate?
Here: 300 mA
